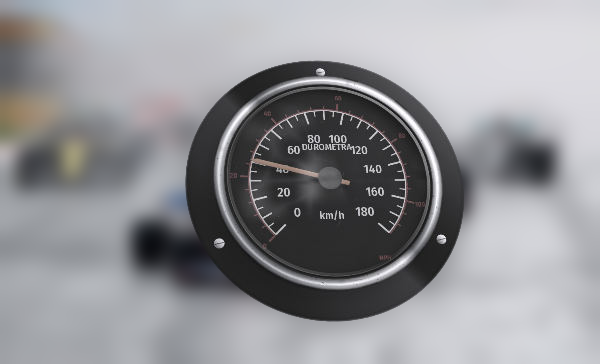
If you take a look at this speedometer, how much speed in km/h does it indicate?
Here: 40 km/h
